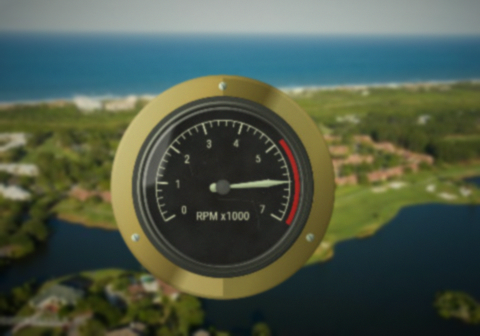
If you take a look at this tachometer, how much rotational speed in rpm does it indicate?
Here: 6000 rpm
